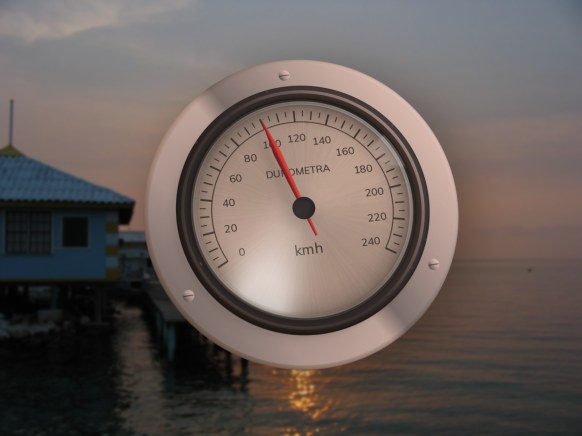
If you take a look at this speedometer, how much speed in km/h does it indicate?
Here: 100 km/h
